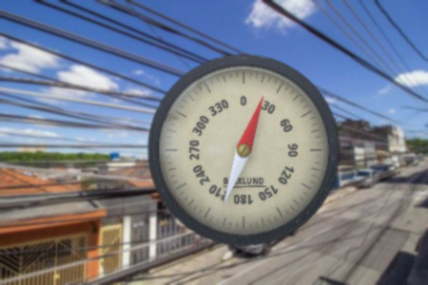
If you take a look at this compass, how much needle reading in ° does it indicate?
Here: 20 °
